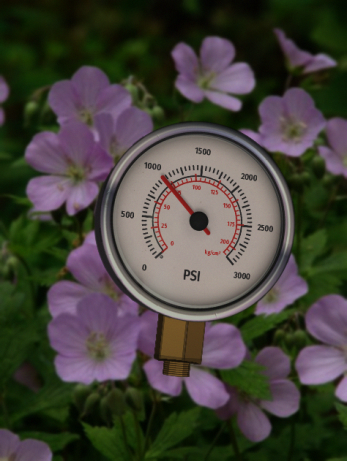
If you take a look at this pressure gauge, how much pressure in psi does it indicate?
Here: 1000 psi
